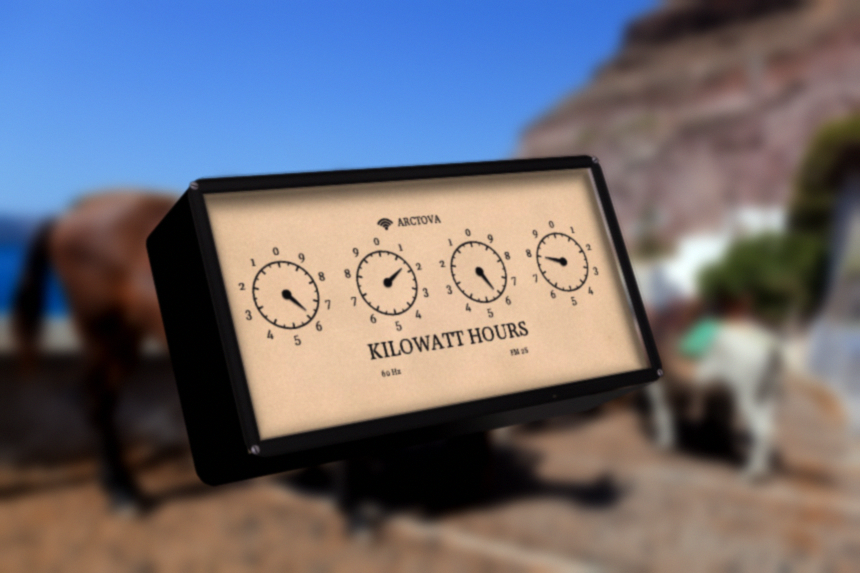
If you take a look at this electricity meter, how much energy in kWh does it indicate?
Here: 6158 kWh
